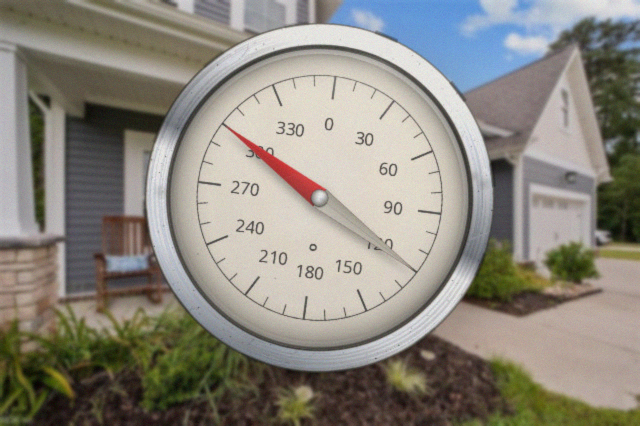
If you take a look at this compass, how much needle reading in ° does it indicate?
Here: 300 °
